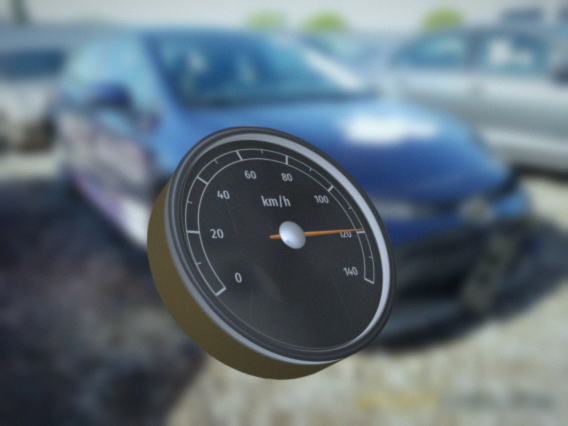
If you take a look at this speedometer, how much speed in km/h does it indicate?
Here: 120 km/h
